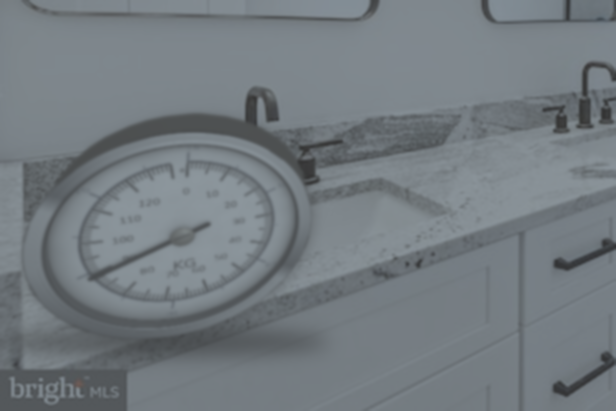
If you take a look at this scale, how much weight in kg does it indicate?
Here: 90 kg
